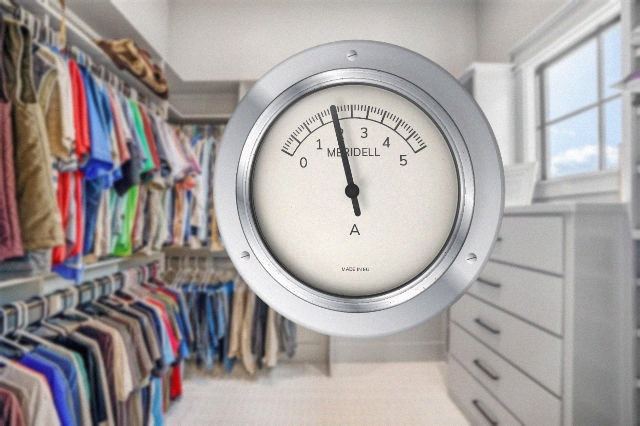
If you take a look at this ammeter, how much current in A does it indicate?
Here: 2 A
